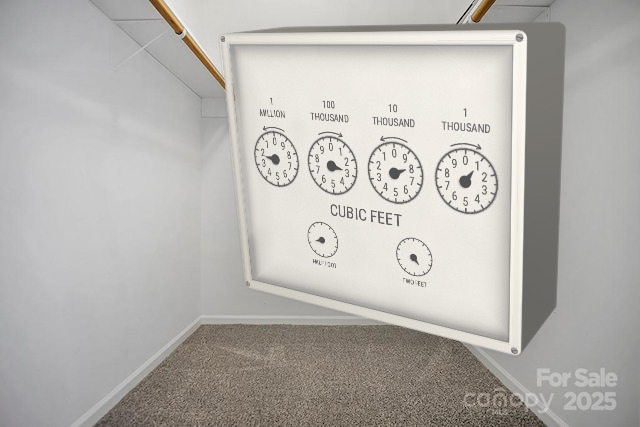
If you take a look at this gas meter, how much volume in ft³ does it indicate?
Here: 228100 ft³
